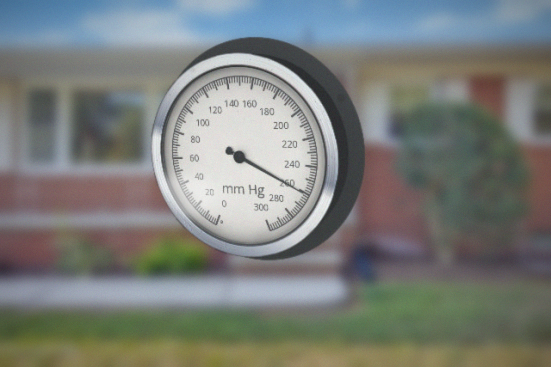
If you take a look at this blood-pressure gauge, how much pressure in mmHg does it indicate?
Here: 260 mmHg
